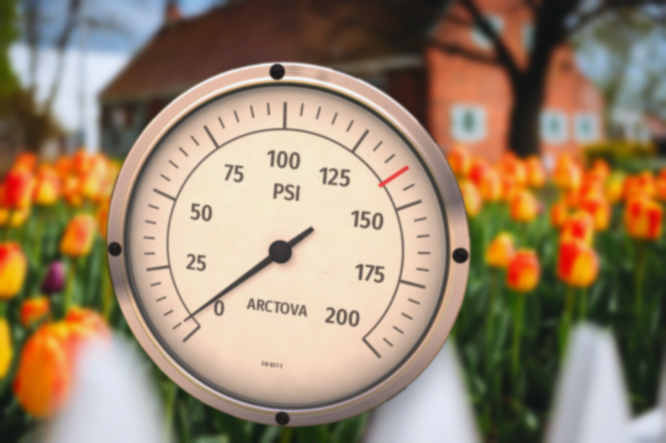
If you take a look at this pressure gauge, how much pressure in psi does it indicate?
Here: 5 psi
